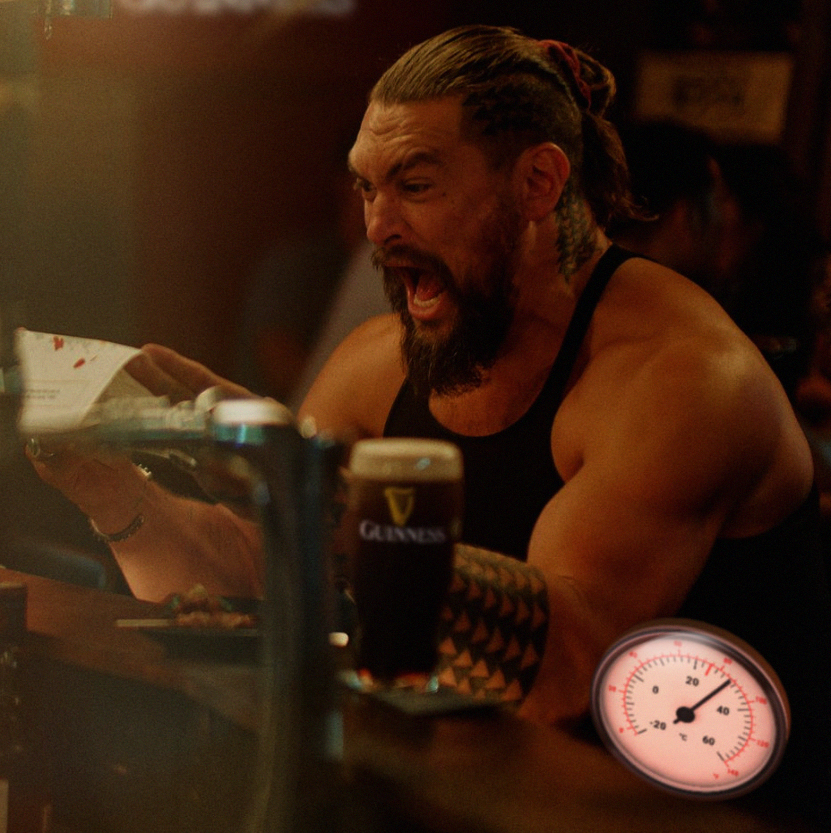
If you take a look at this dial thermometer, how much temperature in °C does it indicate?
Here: 30 °C
